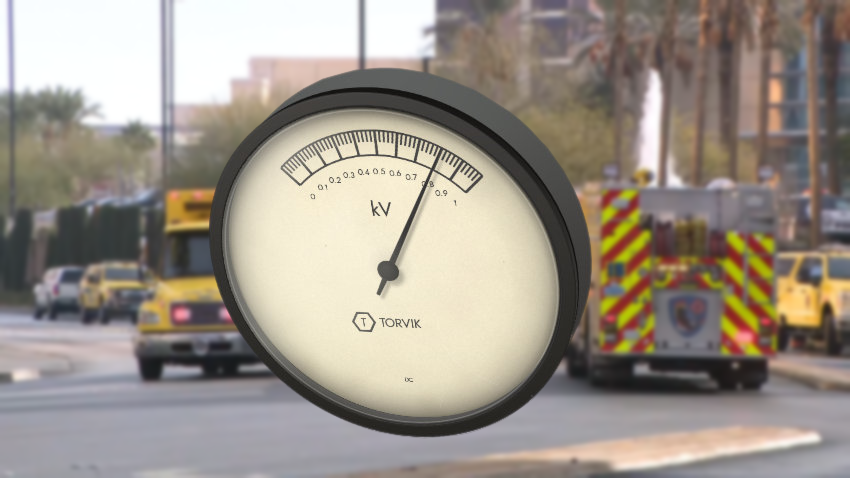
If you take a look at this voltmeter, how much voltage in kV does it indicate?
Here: 0.8 kV
